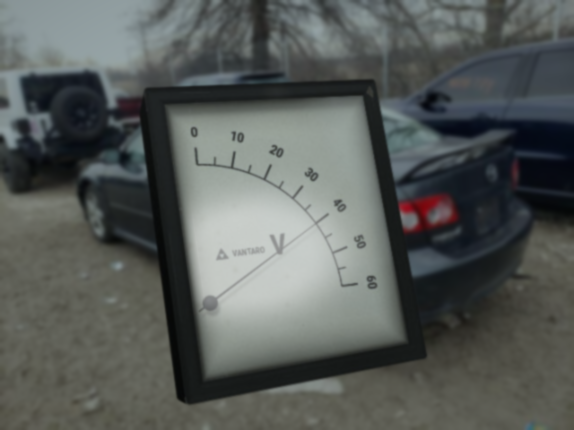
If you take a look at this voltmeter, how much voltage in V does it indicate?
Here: 40 V
